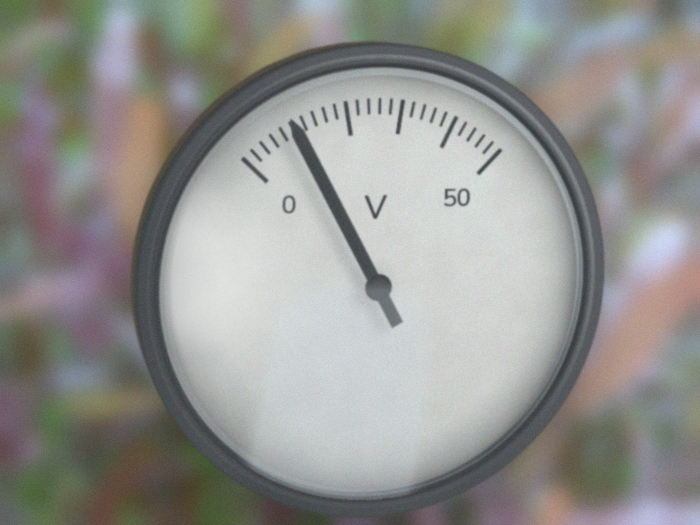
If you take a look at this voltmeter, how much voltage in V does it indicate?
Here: 10 V
